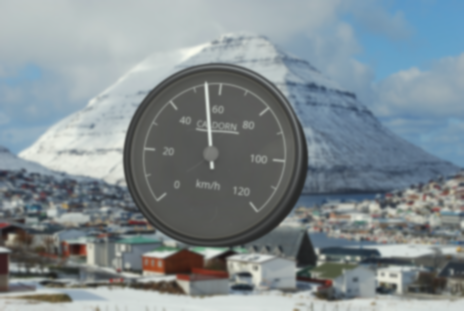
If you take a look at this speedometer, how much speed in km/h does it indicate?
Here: 55 km/h
